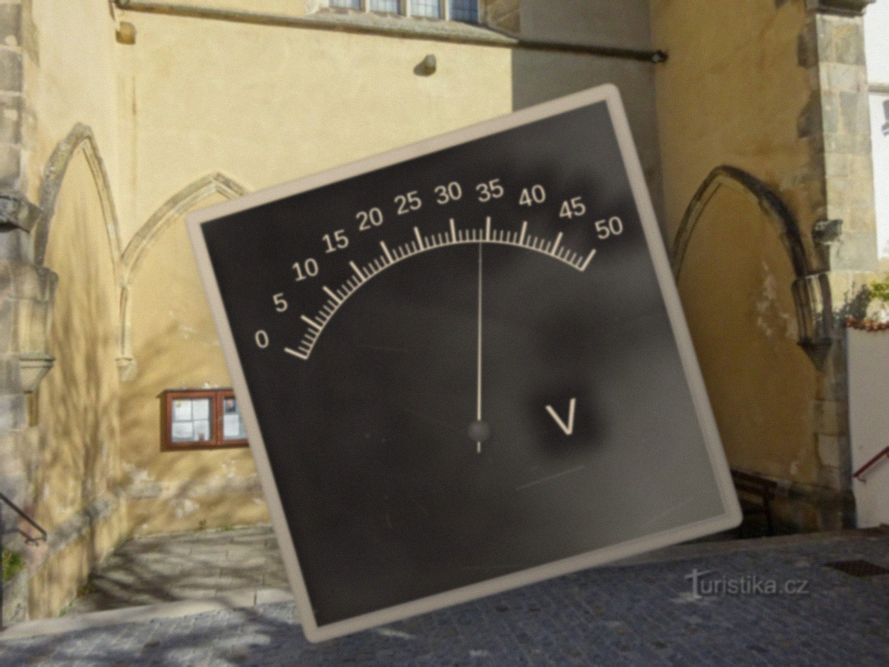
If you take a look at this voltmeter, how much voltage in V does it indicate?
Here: 34 V
